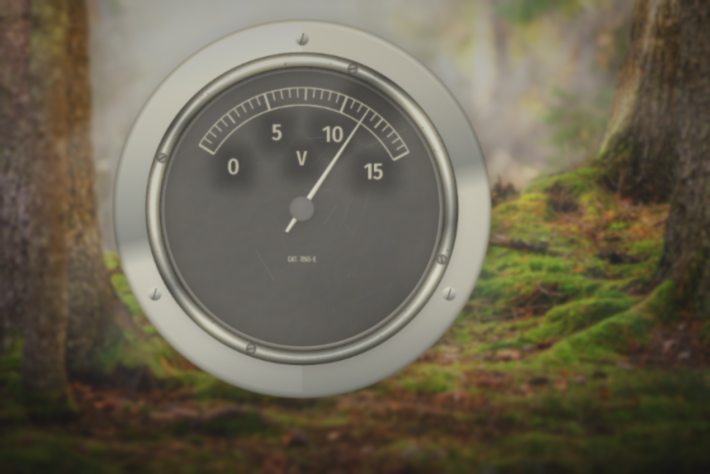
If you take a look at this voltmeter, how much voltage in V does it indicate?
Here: 11.5 V
